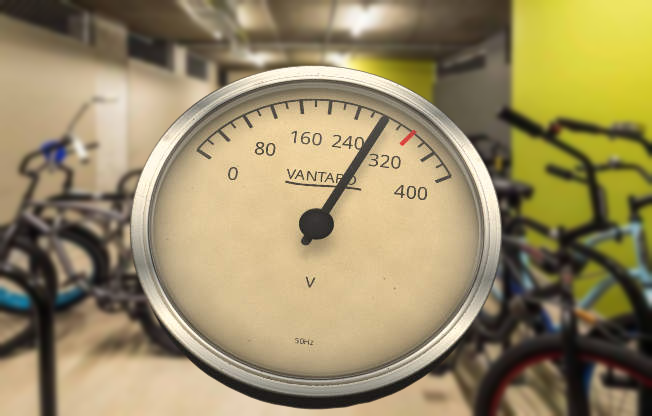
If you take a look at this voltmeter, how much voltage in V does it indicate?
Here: 280 V
